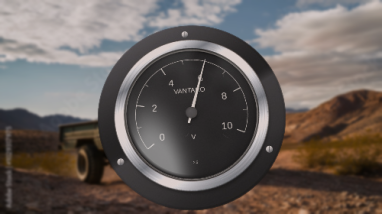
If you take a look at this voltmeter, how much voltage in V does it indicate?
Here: 6 V
